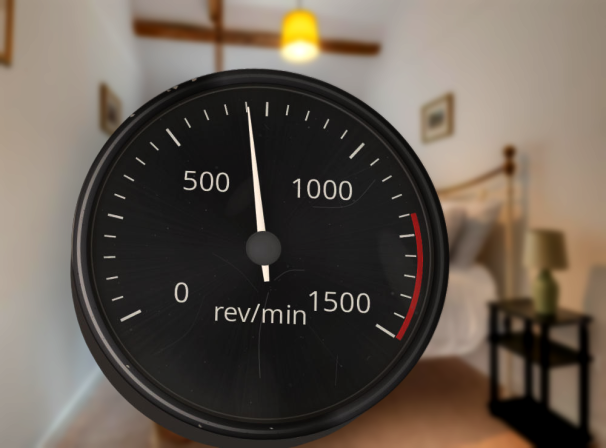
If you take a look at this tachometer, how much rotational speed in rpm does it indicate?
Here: 700 rpm
